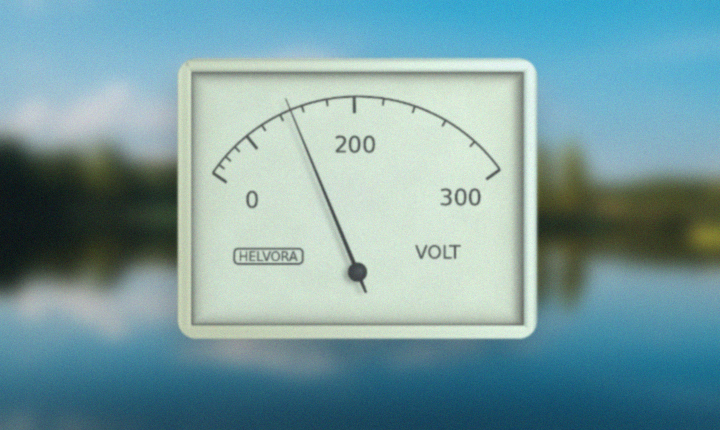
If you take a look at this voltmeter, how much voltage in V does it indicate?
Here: 150 V
